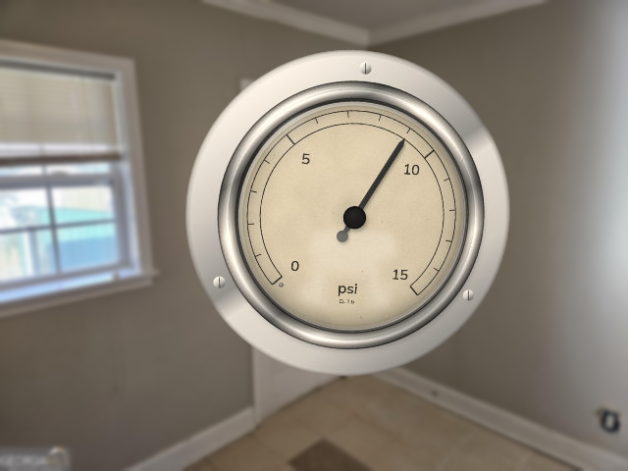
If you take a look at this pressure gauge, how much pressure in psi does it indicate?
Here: 9 psi
